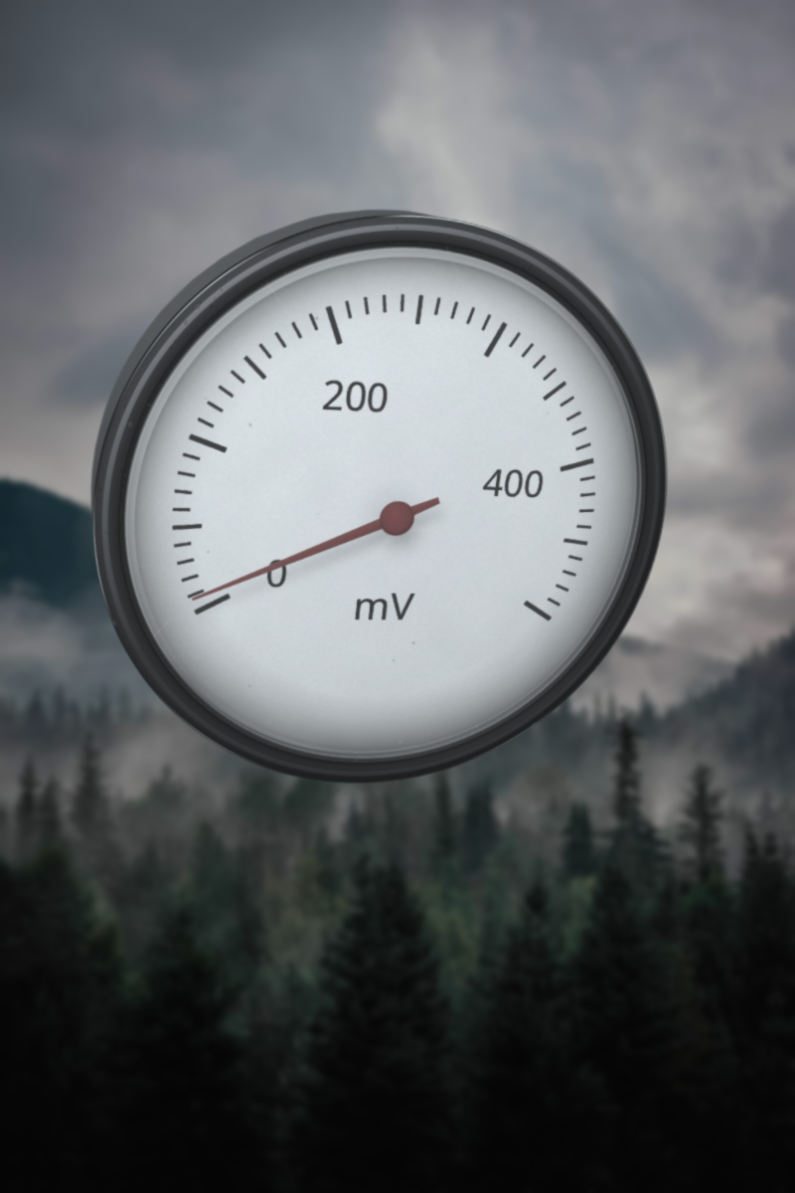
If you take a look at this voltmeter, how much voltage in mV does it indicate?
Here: 10 mV
